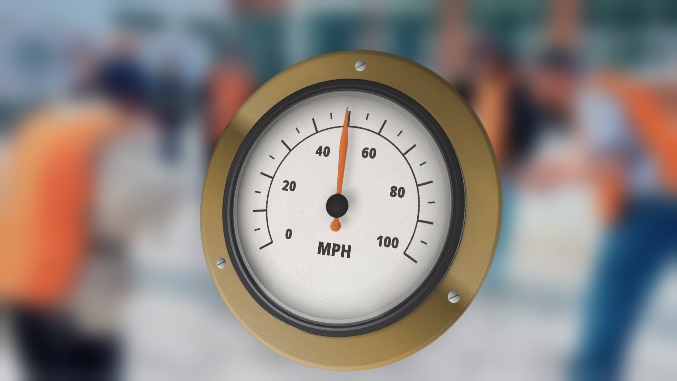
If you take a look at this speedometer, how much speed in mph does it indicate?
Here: 50 mph
